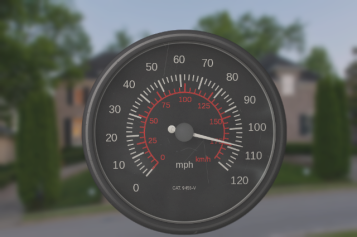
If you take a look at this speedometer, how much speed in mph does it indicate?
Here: 108 mph
